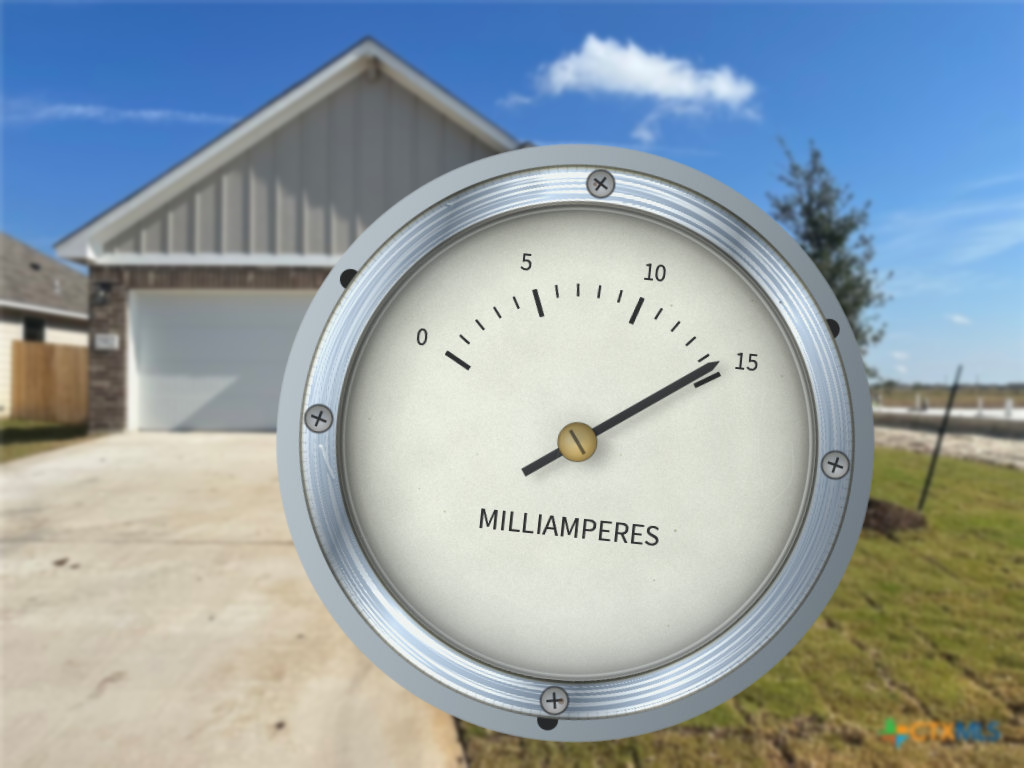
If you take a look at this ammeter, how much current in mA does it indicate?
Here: 14.5 mA
